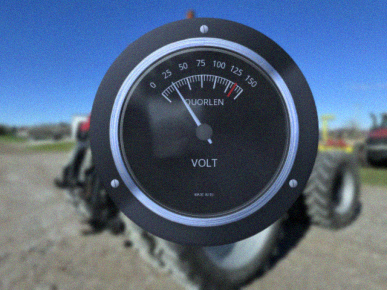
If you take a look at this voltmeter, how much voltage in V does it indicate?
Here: 25 V
